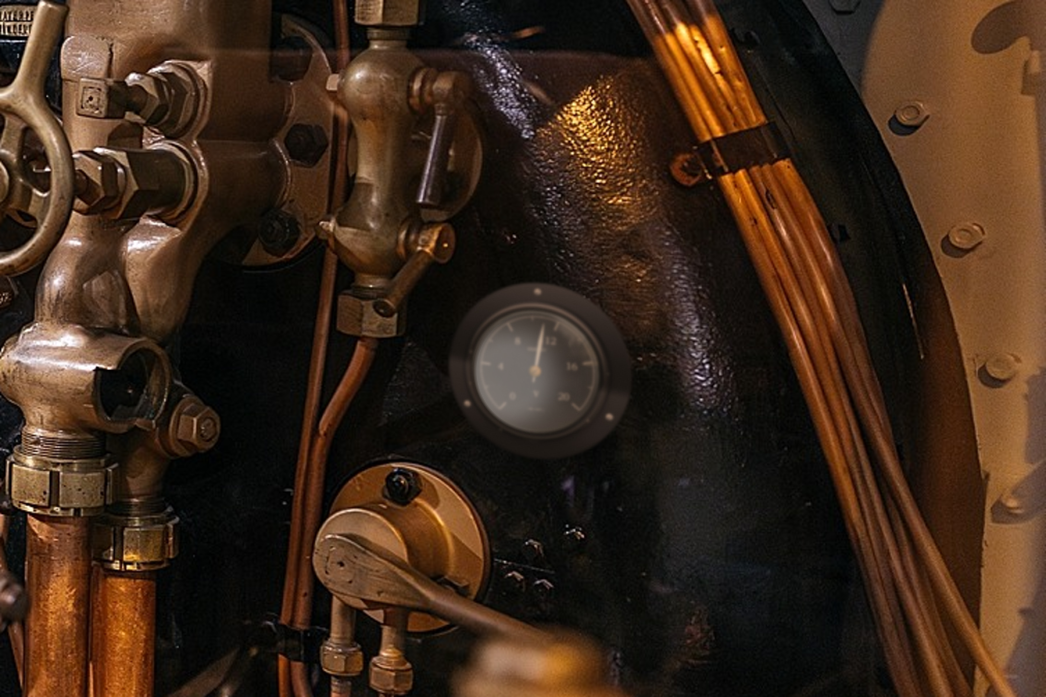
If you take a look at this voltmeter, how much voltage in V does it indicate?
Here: 11 V
